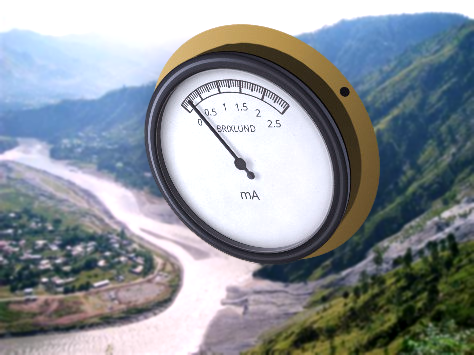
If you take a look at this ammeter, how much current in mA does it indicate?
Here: 0.25 mA
